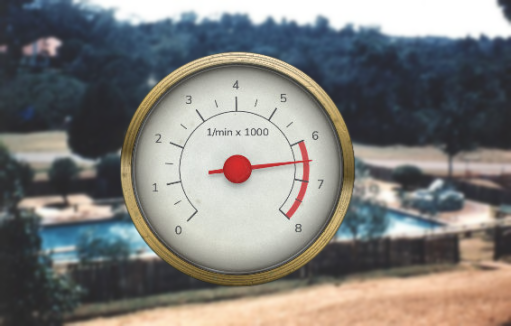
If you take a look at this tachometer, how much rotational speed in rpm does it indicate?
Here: 6500 rpm
